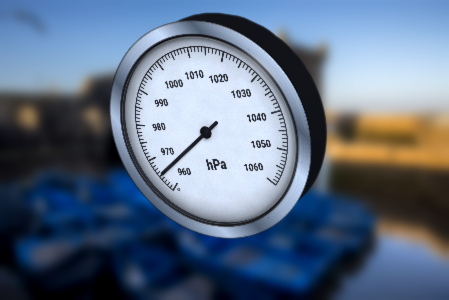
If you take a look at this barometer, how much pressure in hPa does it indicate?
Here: 965 hPa
